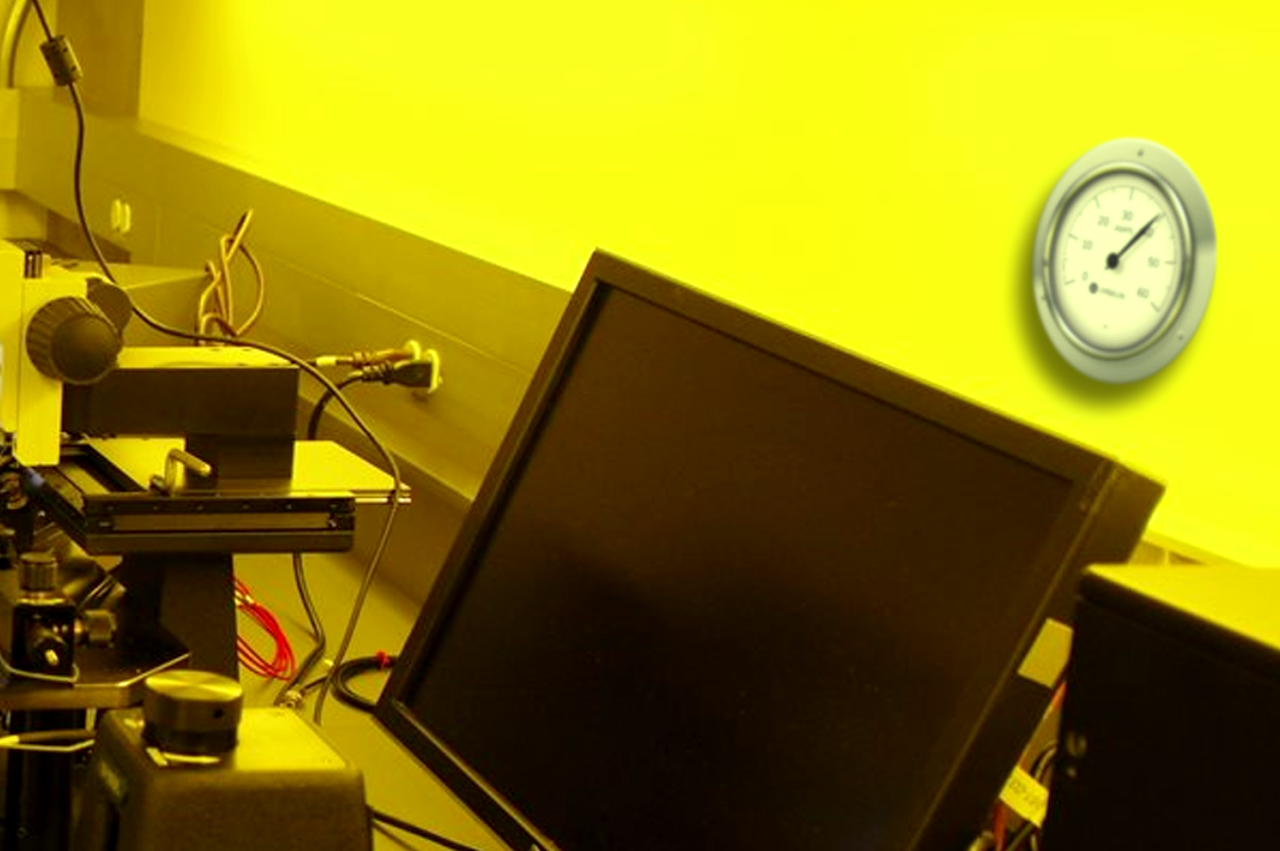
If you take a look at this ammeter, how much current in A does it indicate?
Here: 40 A
